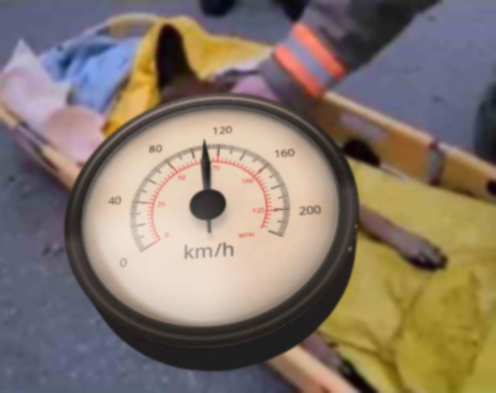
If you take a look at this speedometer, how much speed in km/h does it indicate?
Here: 110 km/h
